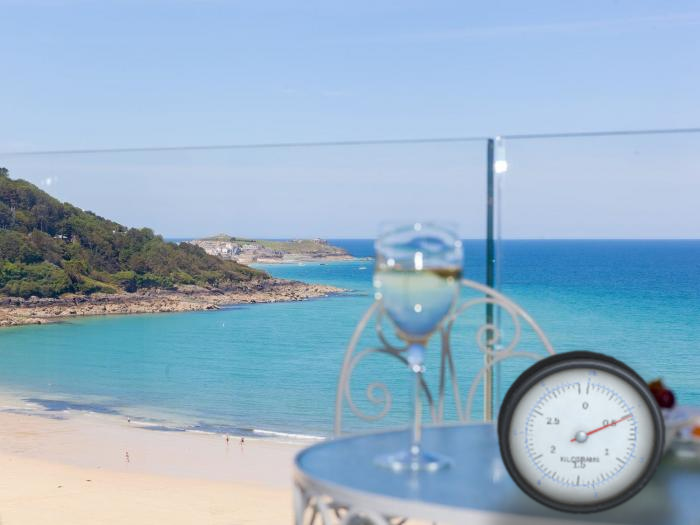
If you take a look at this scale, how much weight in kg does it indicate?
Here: 0.5 kg
